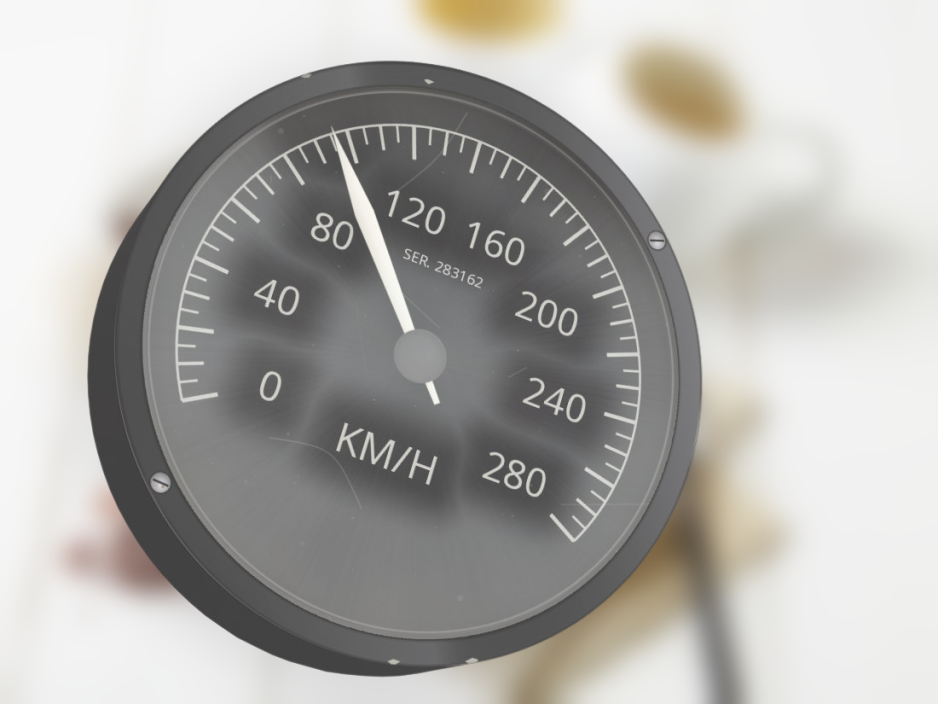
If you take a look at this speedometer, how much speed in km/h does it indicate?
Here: 95 km/h
